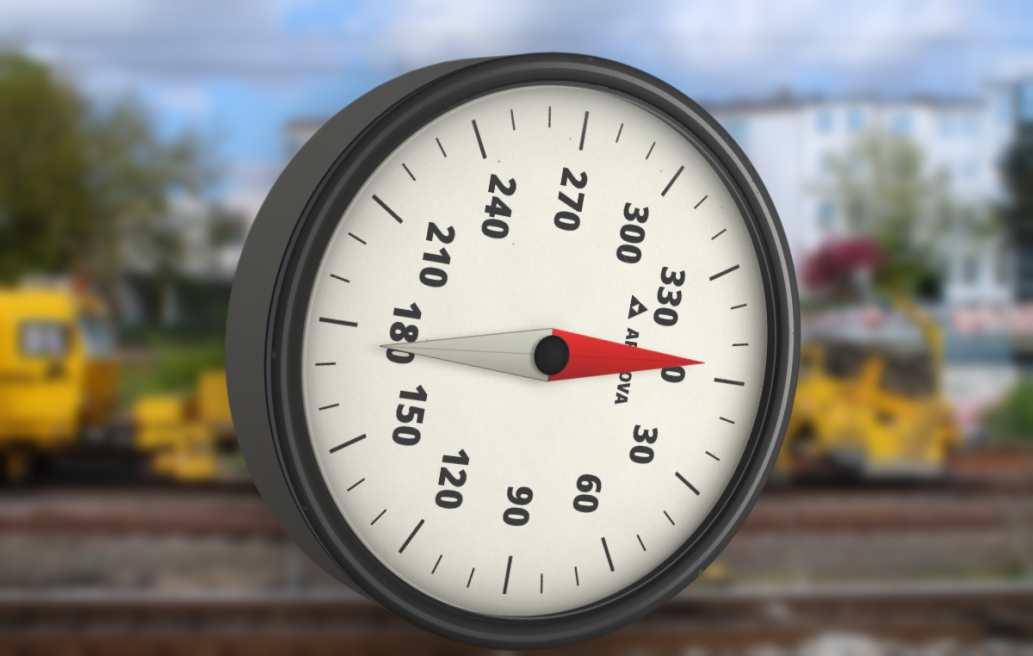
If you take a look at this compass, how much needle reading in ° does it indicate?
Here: 355 °
